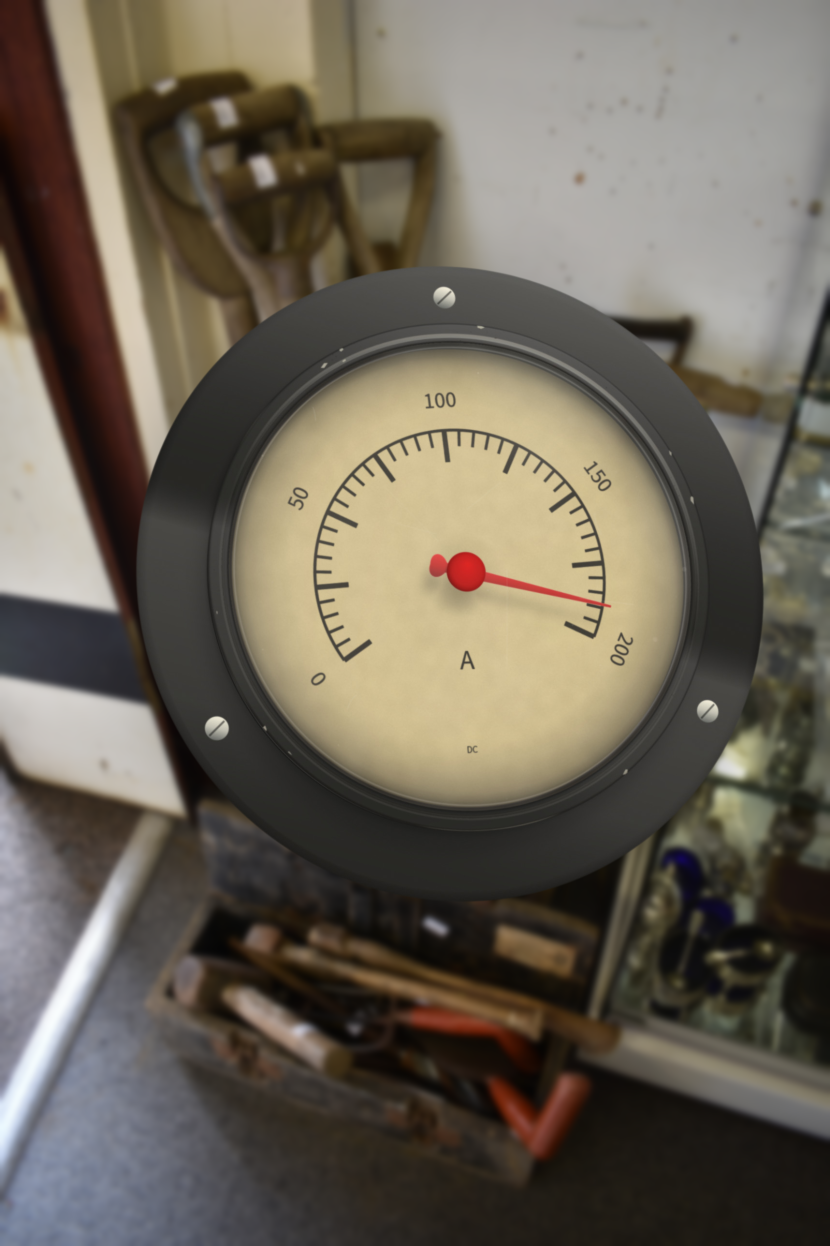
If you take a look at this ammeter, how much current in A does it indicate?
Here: 190 A
